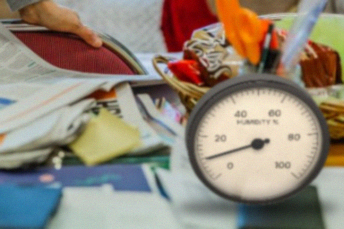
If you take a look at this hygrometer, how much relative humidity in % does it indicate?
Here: 10 %
